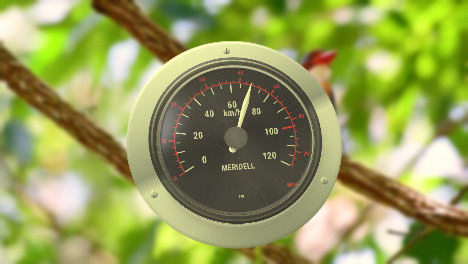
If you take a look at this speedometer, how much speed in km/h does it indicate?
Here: 70 km/h
